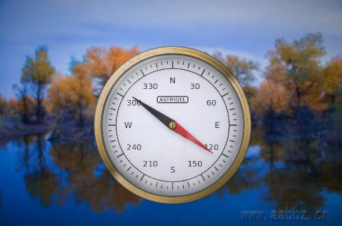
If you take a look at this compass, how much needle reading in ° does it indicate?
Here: 125 °
